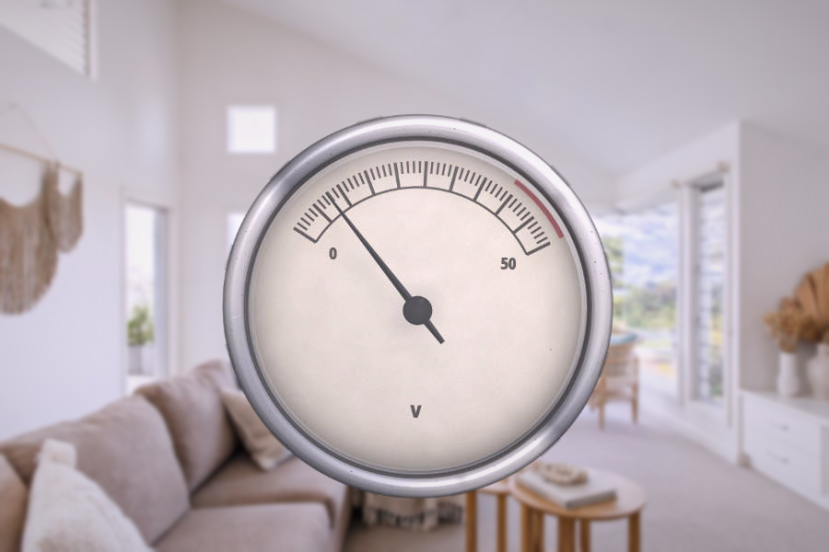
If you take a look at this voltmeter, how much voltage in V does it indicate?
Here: 8 V
